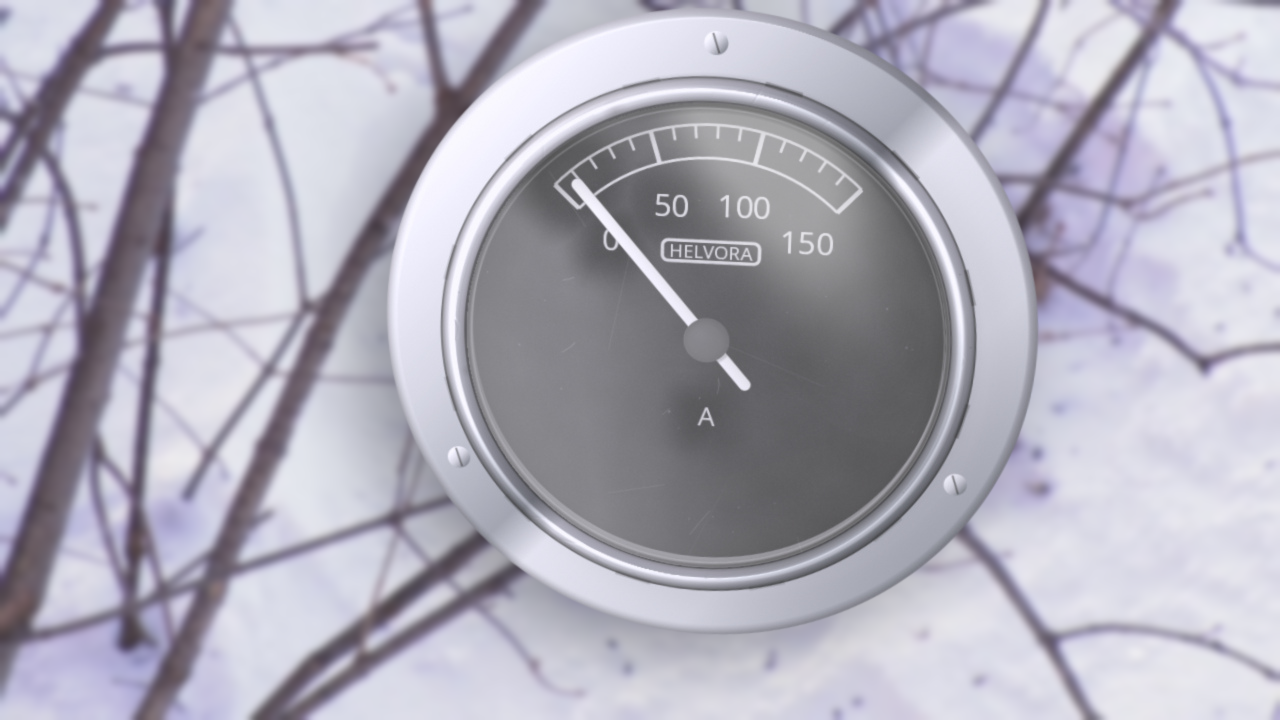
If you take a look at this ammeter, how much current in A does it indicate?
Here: 10 A
